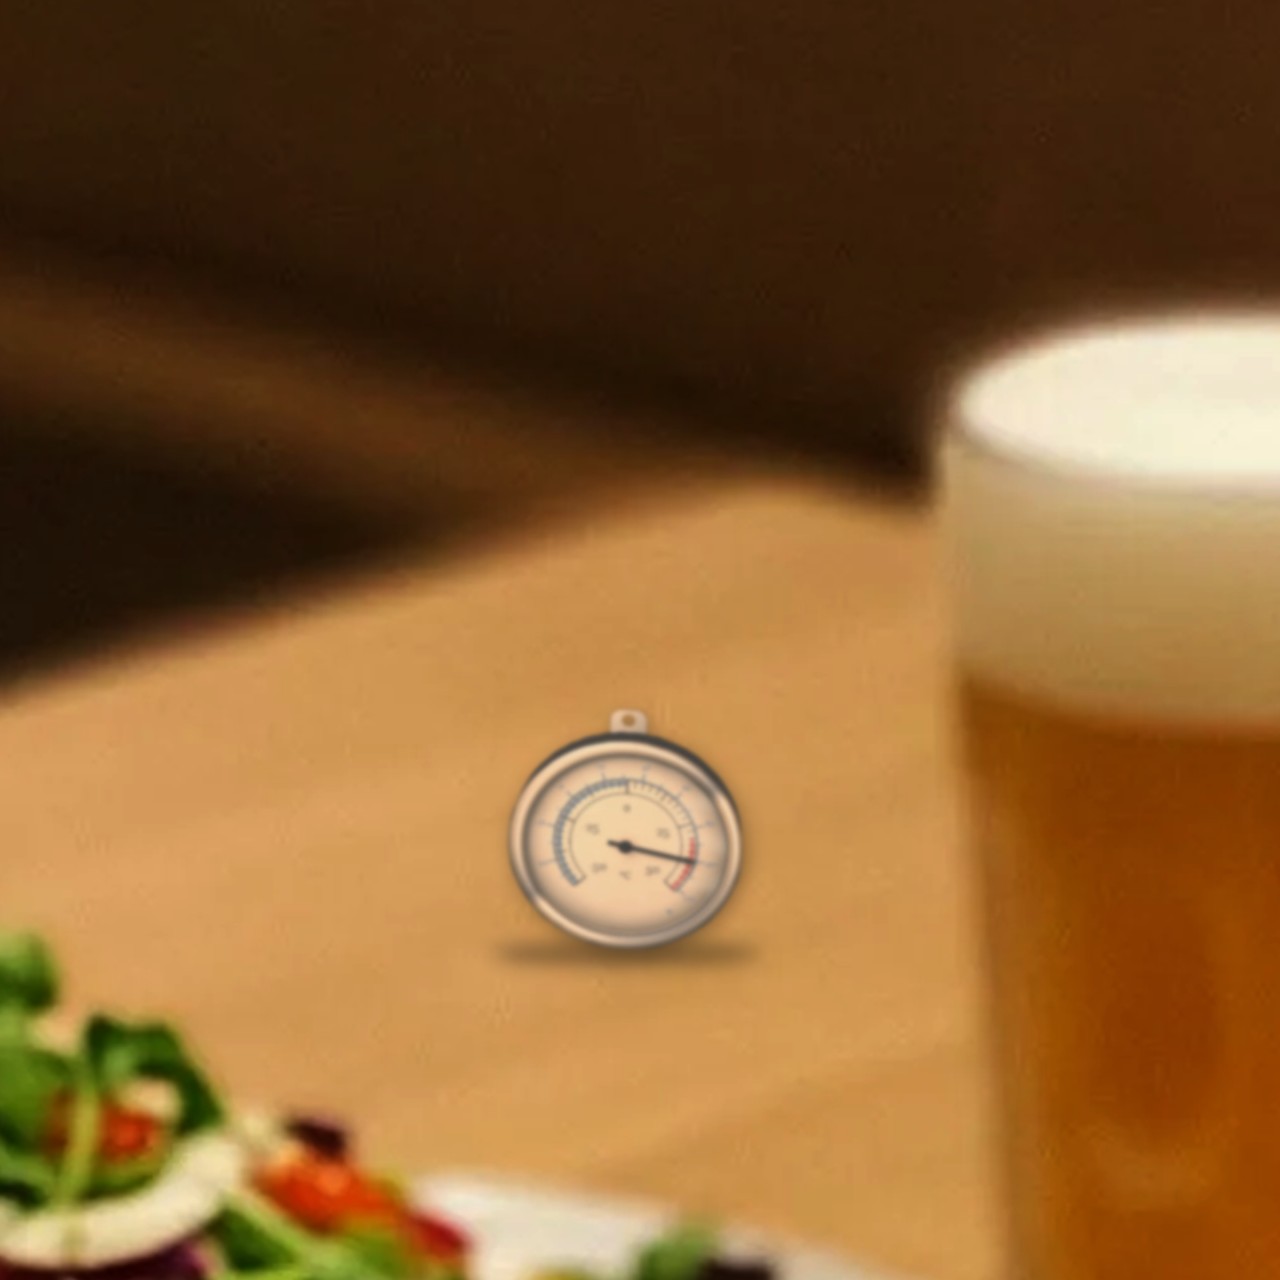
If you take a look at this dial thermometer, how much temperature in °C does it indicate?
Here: 37.5 °C
